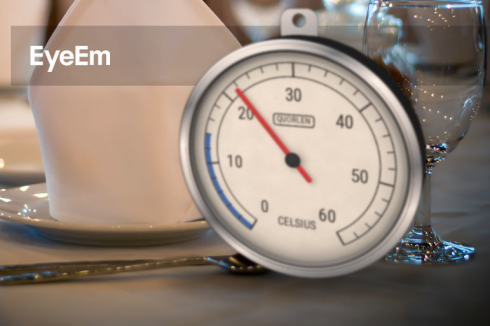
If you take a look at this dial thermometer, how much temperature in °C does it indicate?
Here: 22 °C
